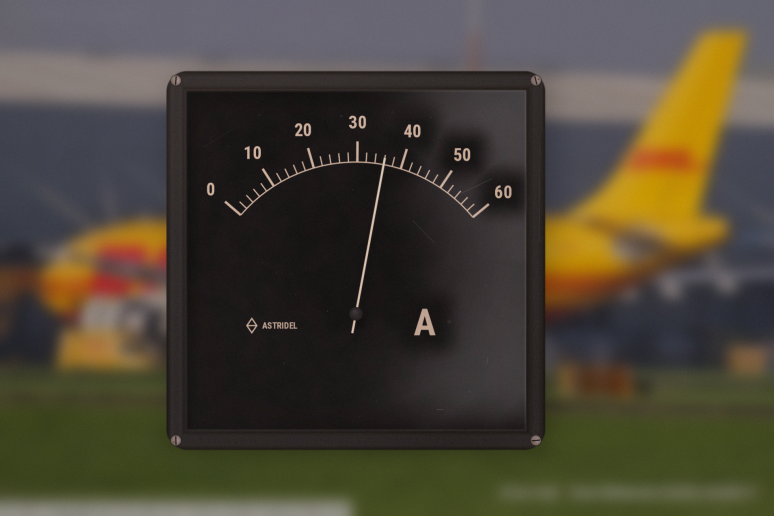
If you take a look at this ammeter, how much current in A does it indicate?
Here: 36 A
